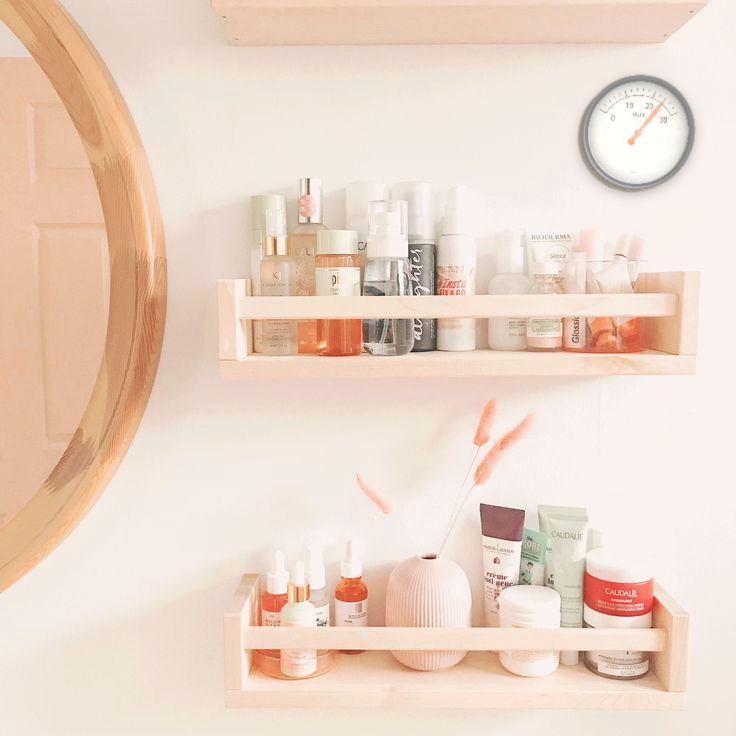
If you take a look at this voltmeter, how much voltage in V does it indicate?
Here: 24 V
